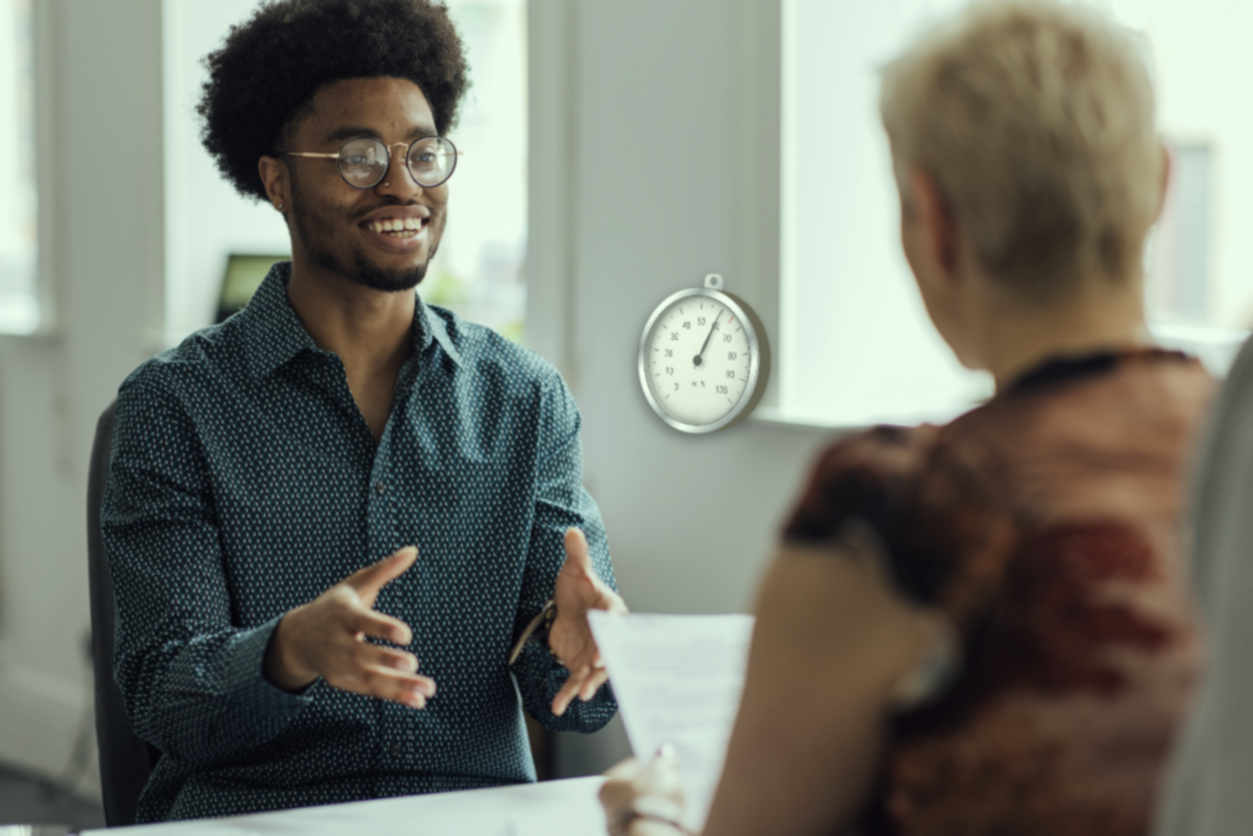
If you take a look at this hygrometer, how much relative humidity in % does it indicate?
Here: 60 %
